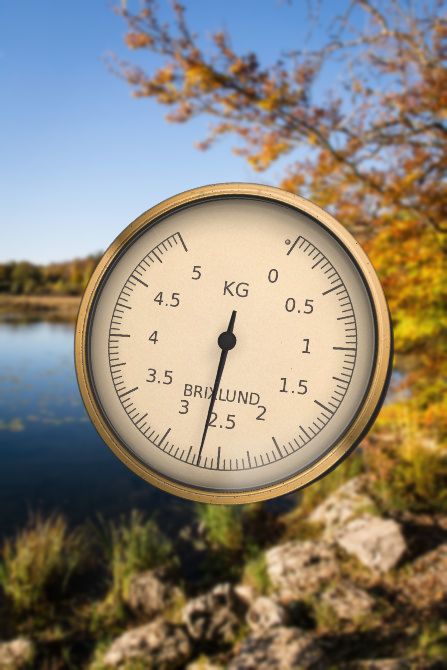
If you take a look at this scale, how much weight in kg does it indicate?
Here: 2.65 kg
